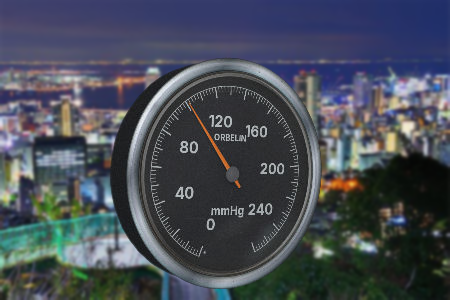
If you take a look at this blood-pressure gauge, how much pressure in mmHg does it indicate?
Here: 100 mmHg
